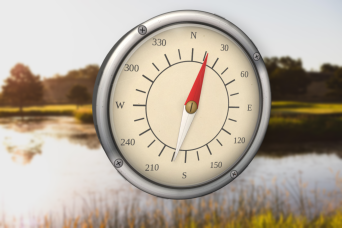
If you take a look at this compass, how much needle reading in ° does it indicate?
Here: 15 °
